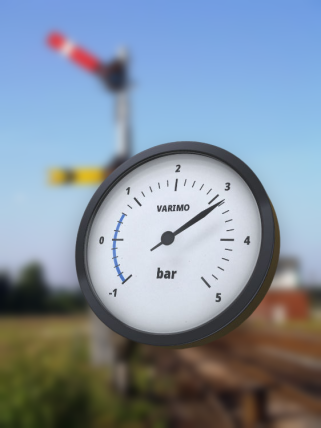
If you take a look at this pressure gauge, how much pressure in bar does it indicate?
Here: 3.2 bar
